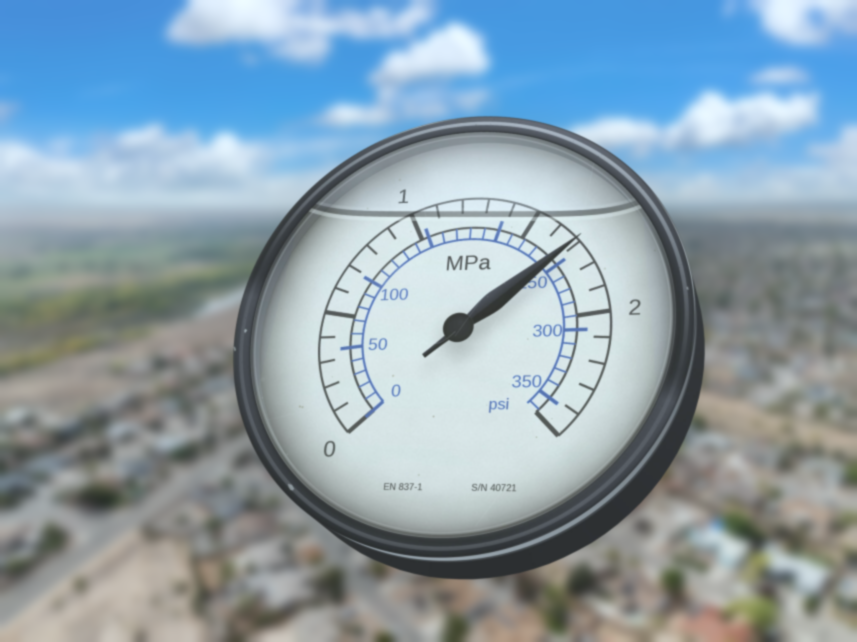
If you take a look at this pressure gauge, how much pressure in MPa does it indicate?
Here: 1.7 MPa
